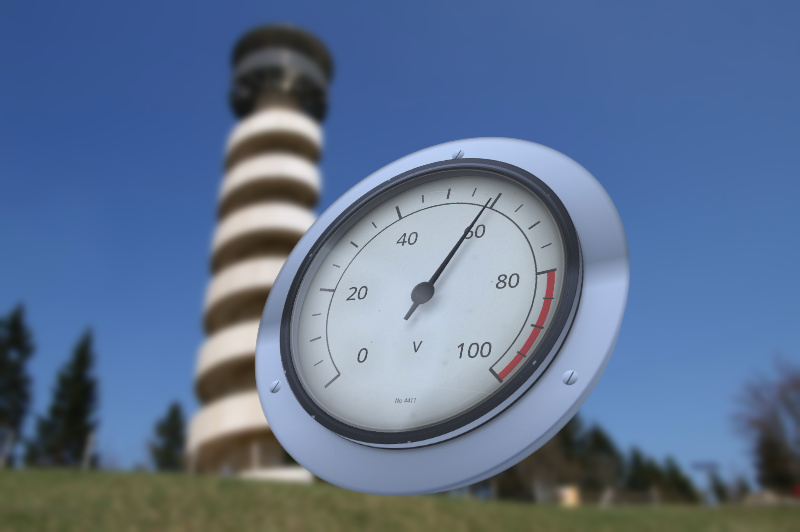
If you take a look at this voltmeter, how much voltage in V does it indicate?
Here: 60 V
